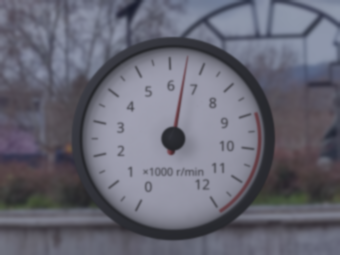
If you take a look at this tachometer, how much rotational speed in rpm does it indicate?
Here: 6500 rpm
